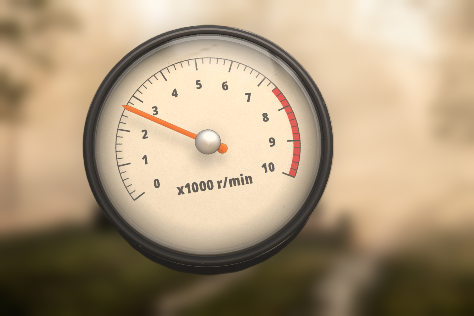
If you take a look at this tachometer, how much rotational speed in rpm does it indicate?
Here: 2600 rpm
